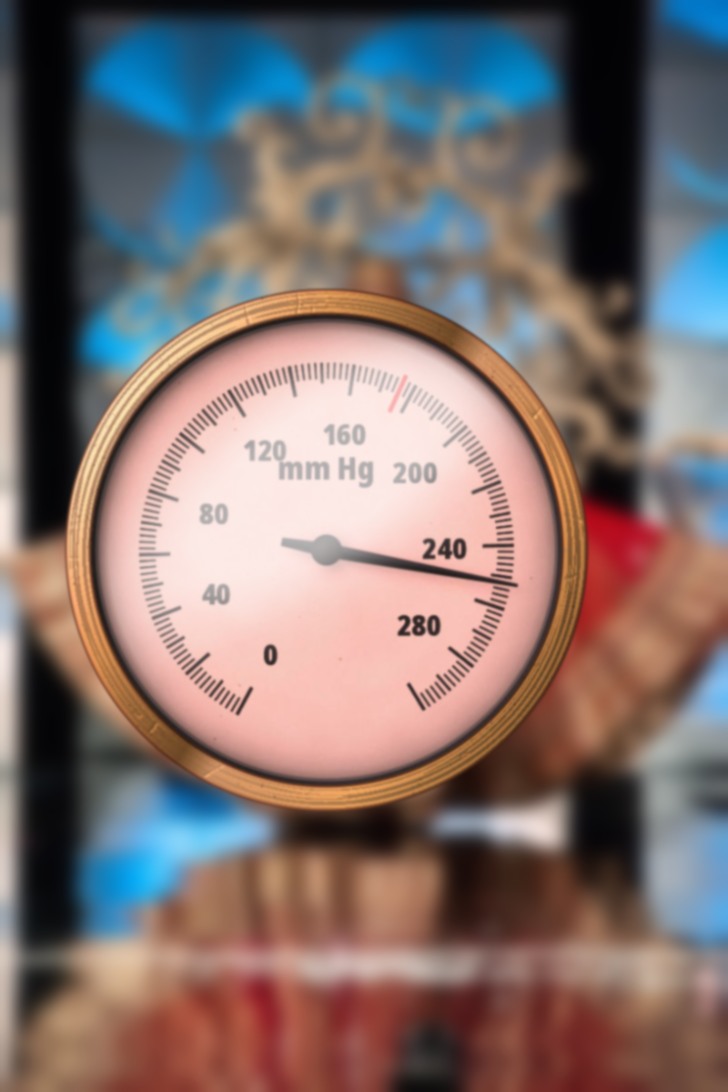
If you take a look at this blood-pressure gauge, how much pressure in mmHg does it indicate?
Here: 252 mmHg
